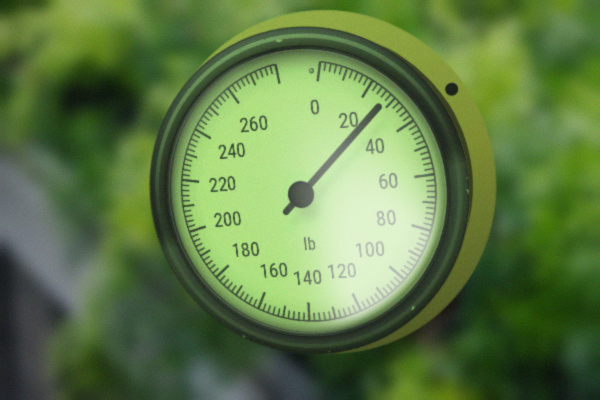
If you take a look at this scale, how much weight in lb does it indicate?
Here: 28 lb
